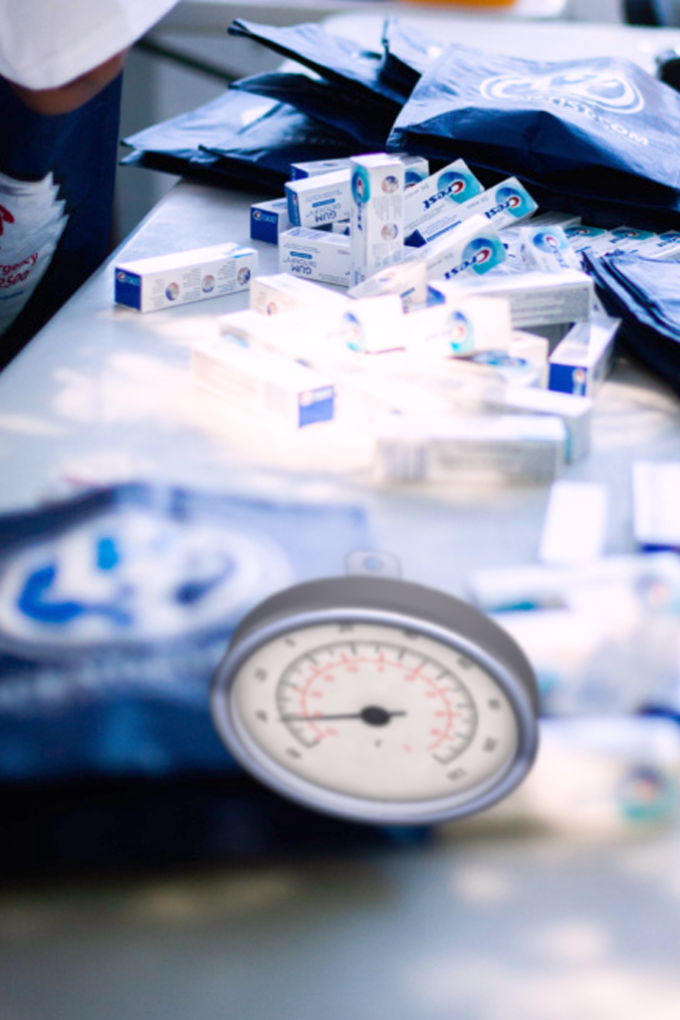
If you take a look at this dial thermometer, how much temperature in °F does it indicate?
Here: -40 °F
